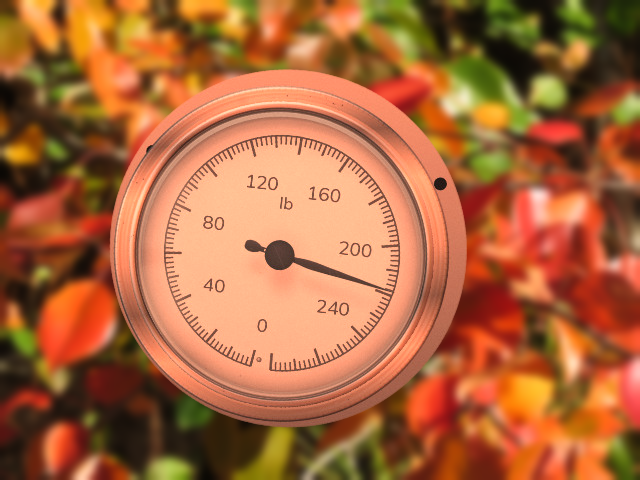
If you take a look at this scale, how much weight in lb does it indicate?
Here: 218 lb
